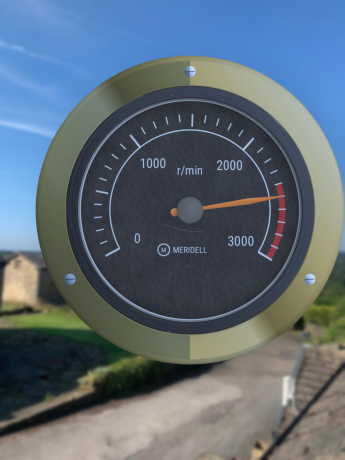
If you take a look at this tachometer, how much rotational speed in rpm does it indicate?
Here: 2500 rpm
